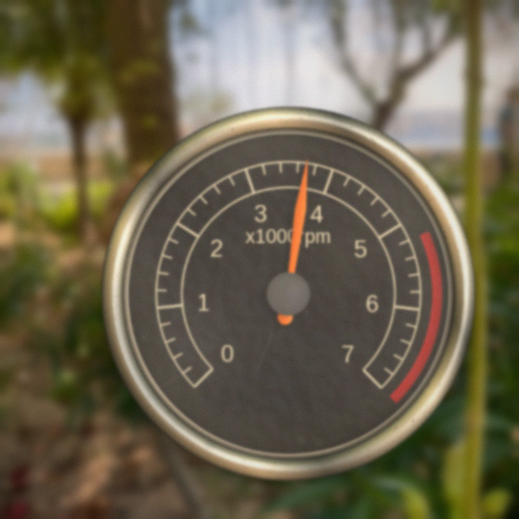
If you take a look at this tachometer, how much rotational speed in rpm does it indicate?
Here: 3700 rpm
